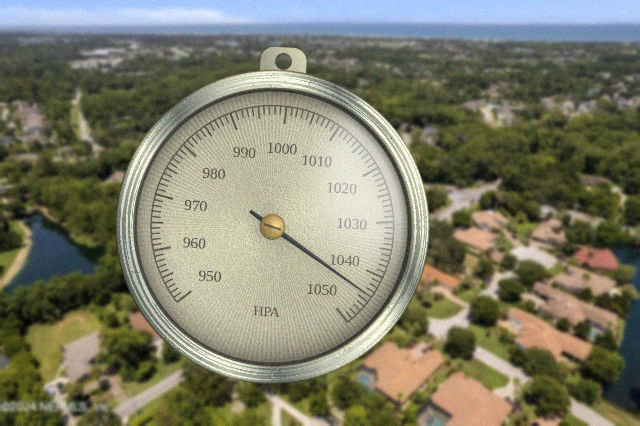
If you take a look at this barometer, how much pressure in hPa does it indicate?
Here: 1044 hPa
